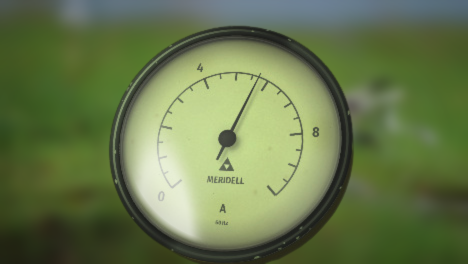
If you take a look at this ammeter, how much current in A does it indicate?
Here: 5.75 A
